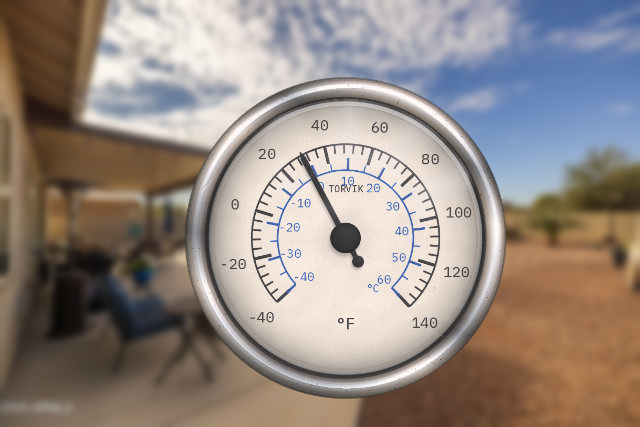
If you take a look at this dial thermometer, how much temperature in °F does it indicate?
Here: 30 °F
